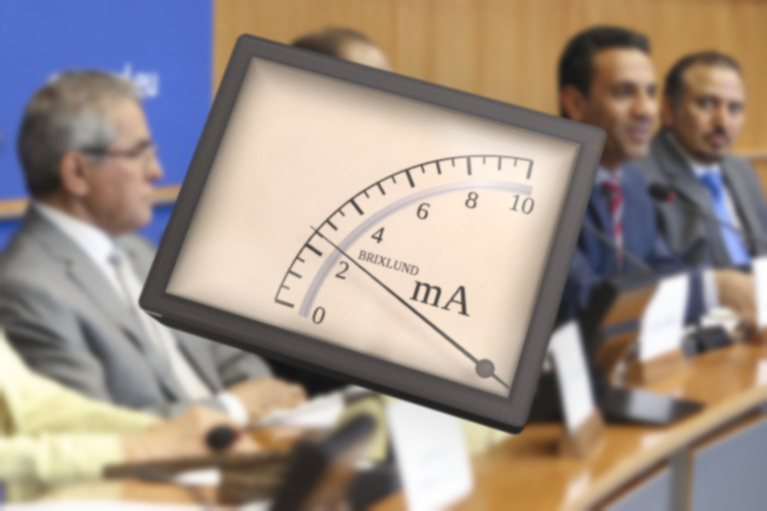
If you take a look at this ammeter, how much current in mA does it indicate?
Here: 2.5 mA
